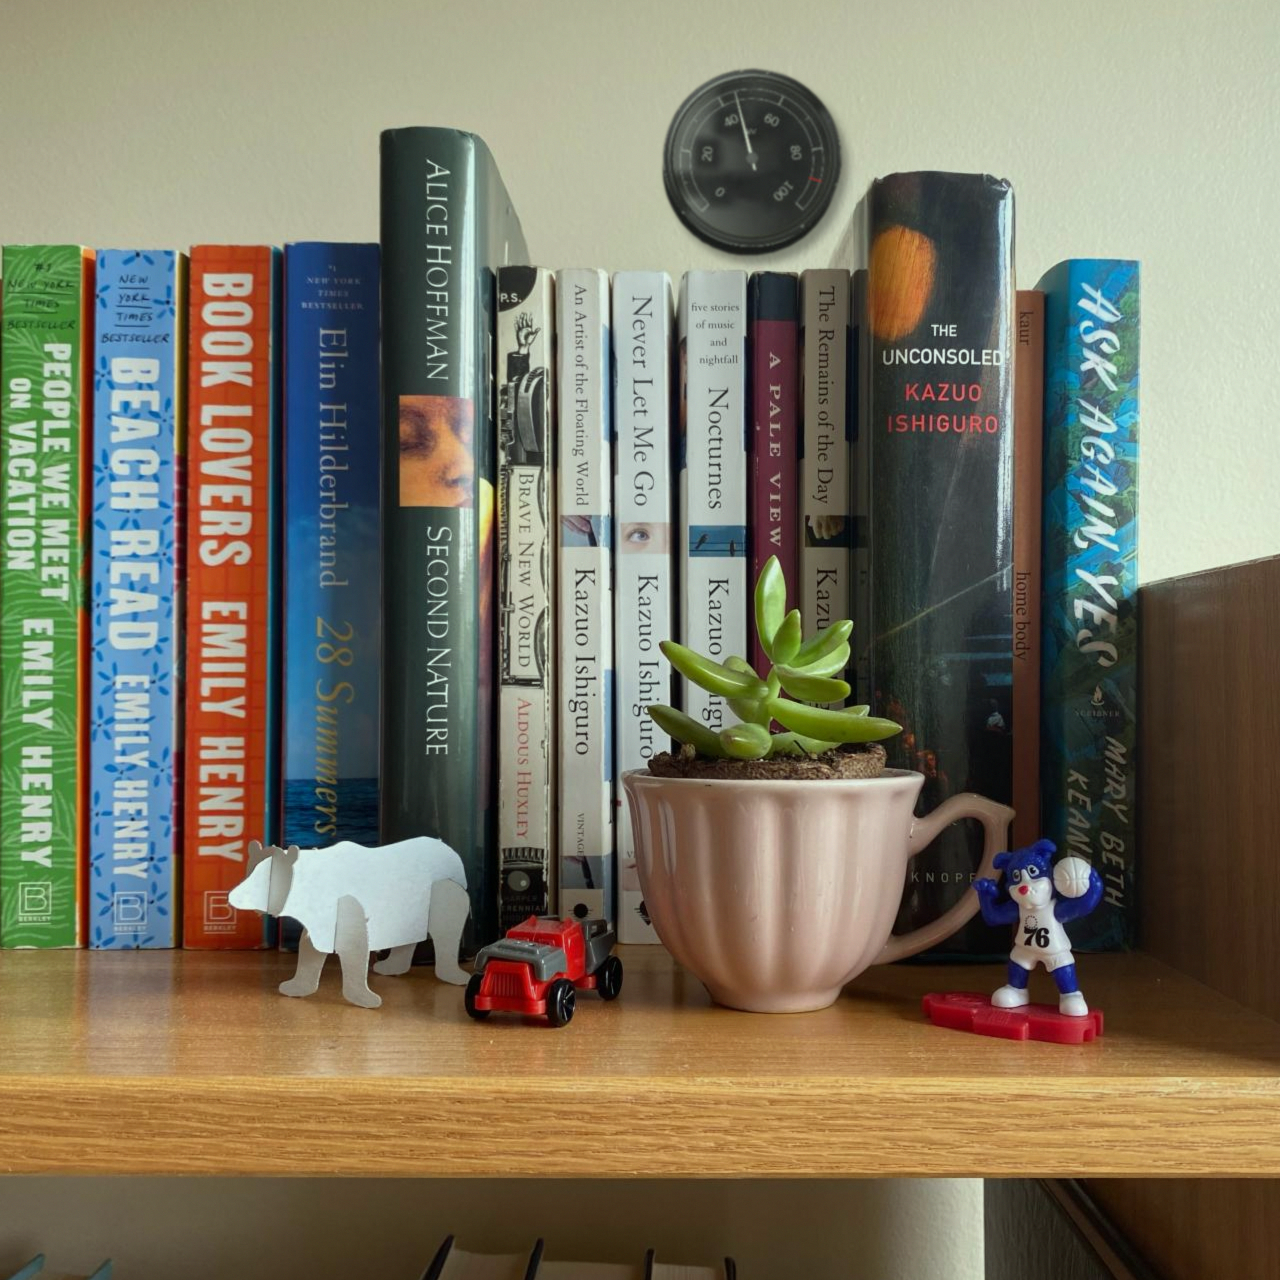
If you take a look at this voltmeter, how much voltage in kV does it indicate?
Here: 45 kV
